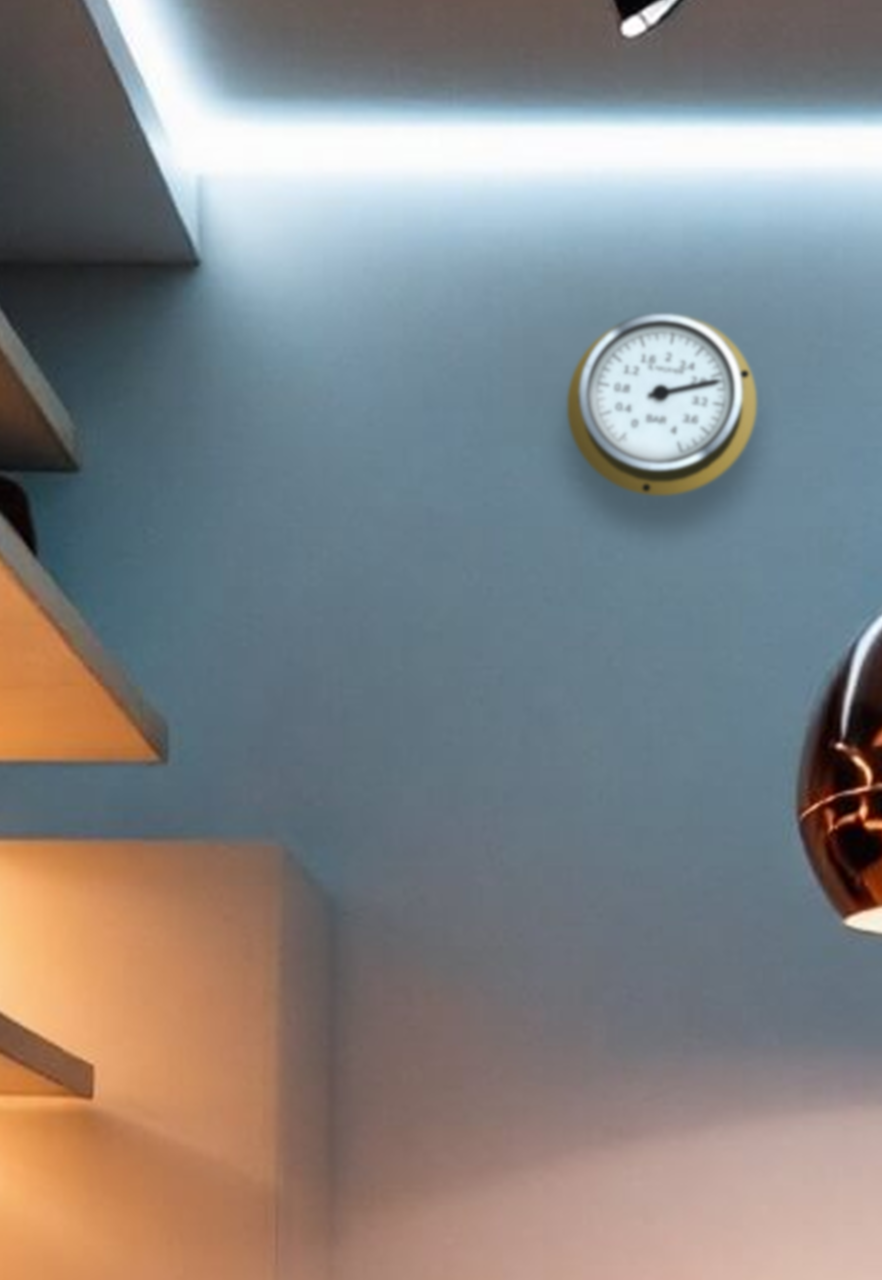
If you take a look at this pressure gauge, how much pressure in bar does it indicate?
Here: 2.9 bar
